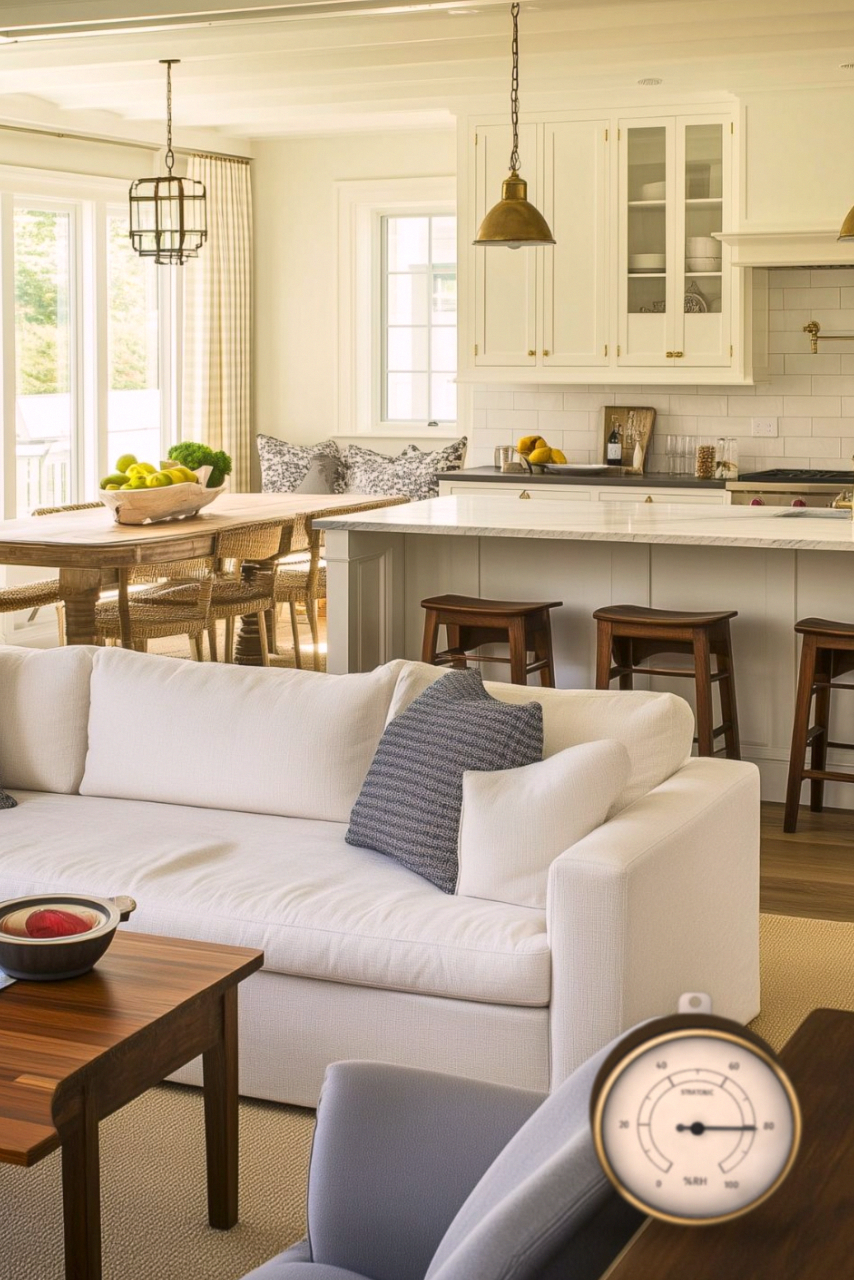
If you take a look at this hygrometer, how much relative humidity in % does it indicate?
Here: 80 %
